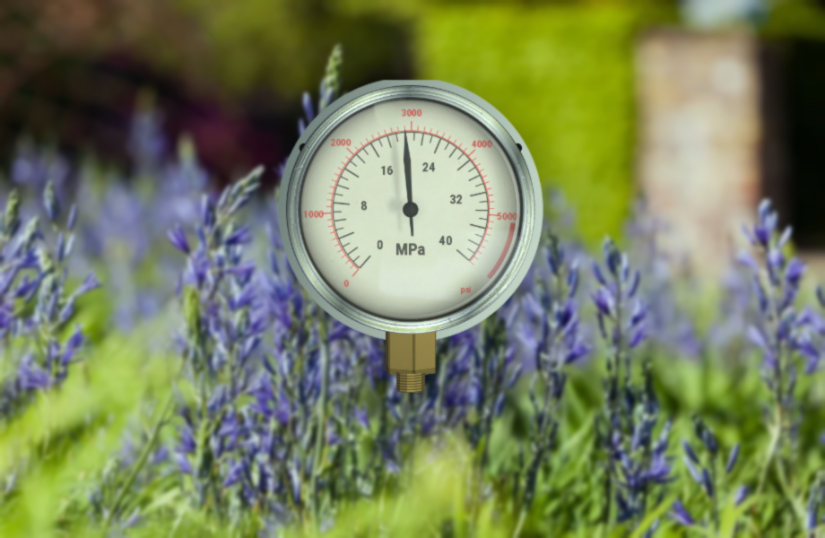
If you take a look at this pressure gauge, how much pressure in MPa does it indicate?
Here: 20 MPa
